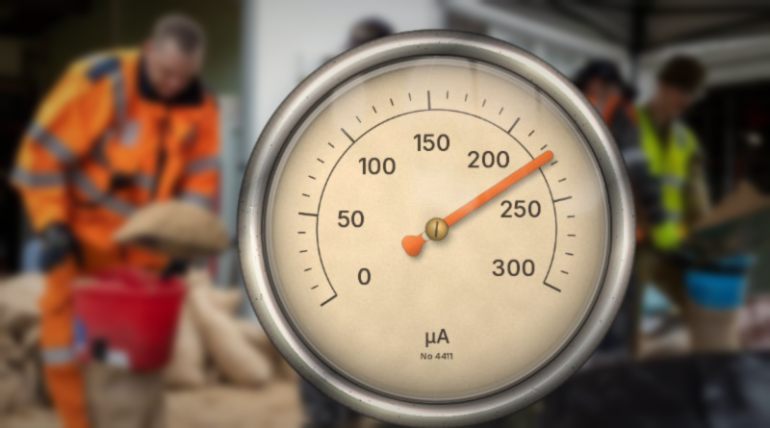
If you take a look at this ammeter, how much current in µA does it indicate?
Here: 225 µA
